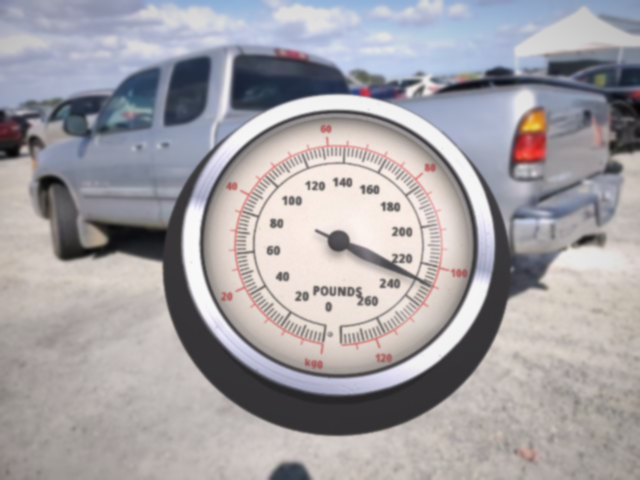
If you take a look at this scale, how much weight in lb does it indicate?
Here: 230 lb
